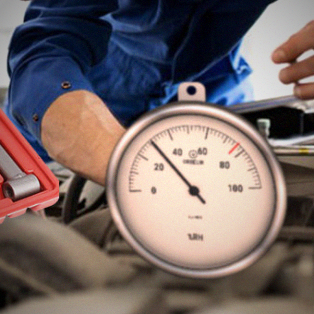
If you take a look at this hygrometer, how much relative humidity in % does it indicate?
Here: 30 %
